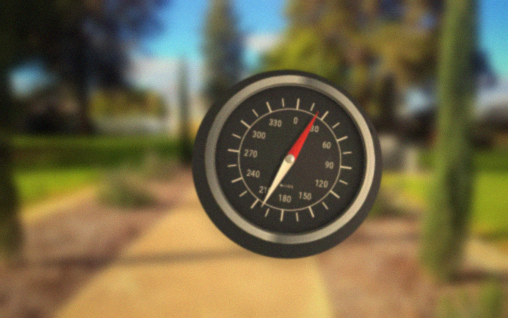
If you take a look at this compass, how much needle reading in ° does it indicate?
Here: 22.5 °
